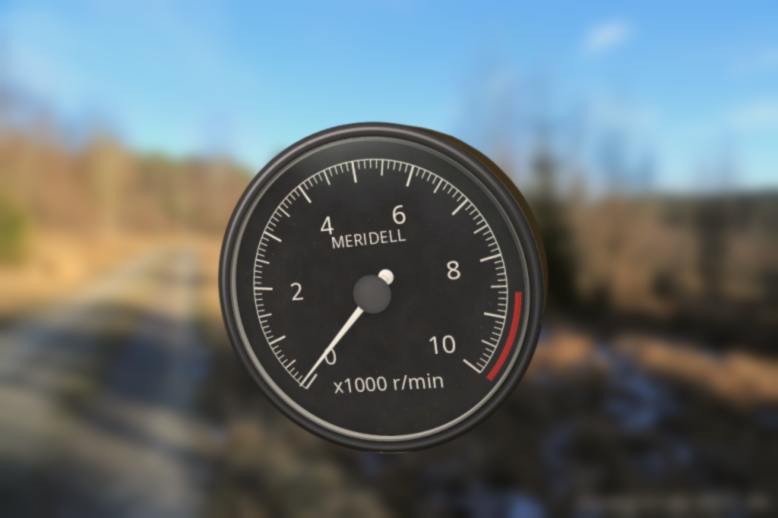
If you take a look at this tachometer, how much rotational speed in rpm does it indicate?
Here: 100 rpm
